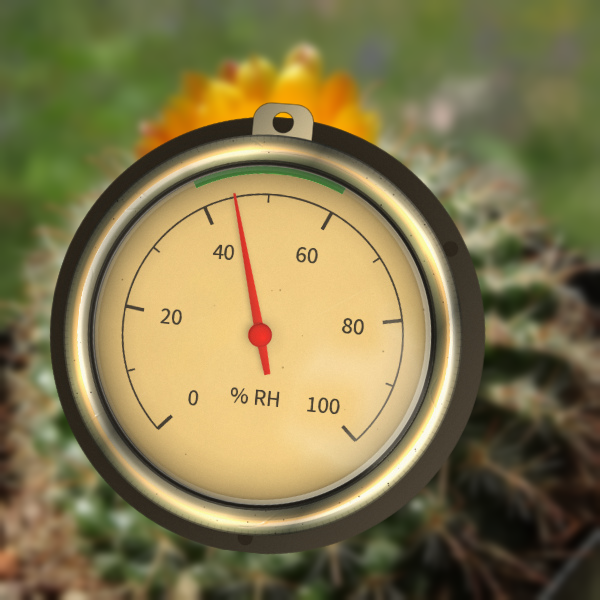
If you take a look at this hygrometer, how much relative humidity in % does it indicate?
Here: 45 %
